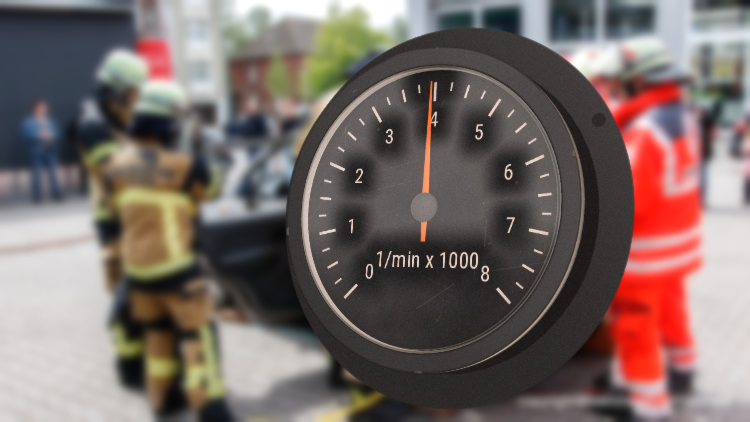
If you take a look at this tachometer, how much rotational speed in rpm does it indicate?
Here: 4000 rpm
